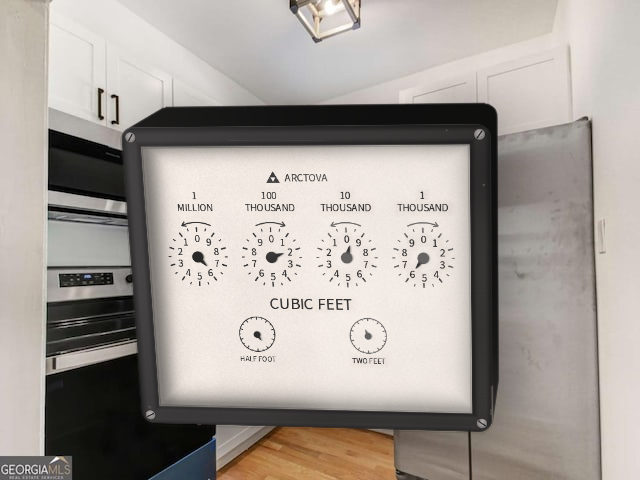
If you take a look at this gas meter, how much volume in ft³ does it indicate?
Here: 619600 ft³
